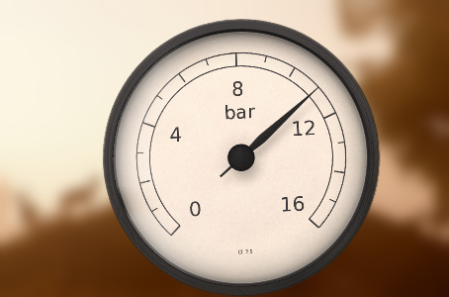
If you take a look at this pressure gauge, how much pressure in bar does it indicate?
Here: 11 bar
